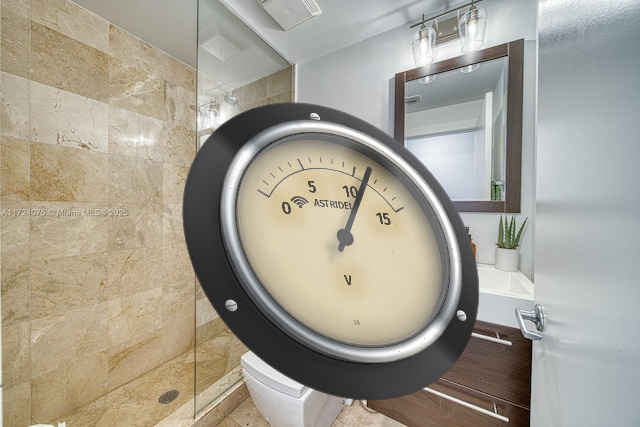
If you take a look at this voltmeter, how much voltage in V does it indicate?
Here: 11 V
